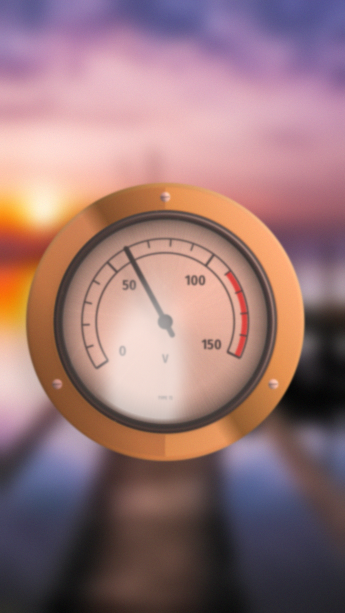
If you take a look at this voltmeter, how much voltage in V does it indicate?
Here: 60 V
